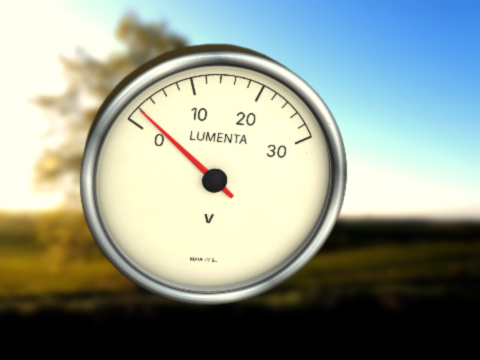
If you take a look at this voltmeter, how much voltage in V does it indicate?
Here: 2 V
